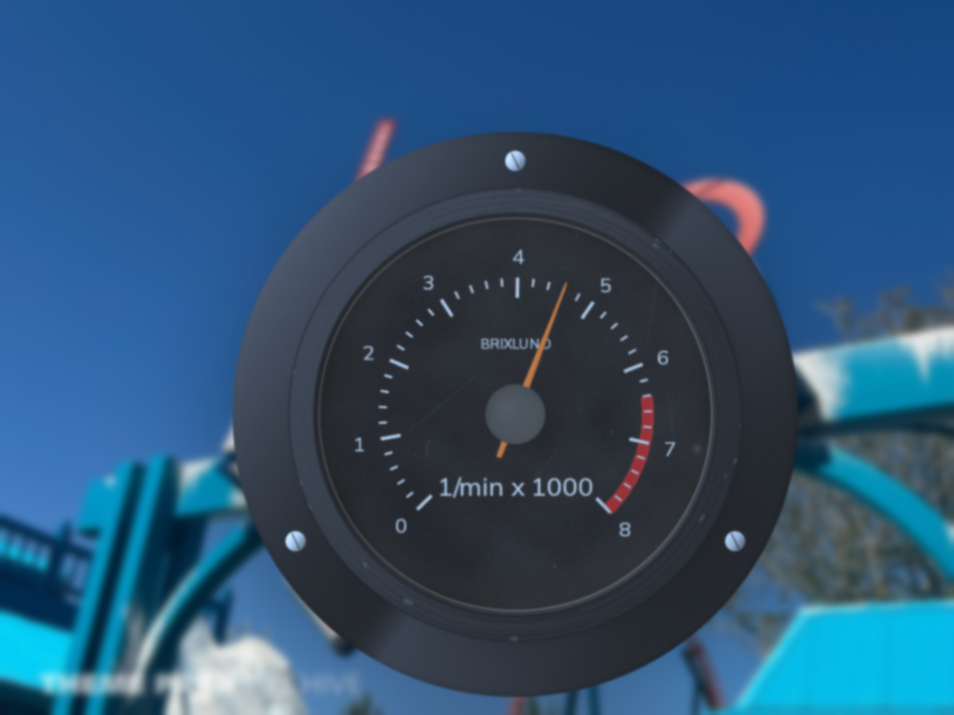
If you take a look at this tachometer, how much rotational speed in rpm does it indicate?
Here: 4600 rpm
